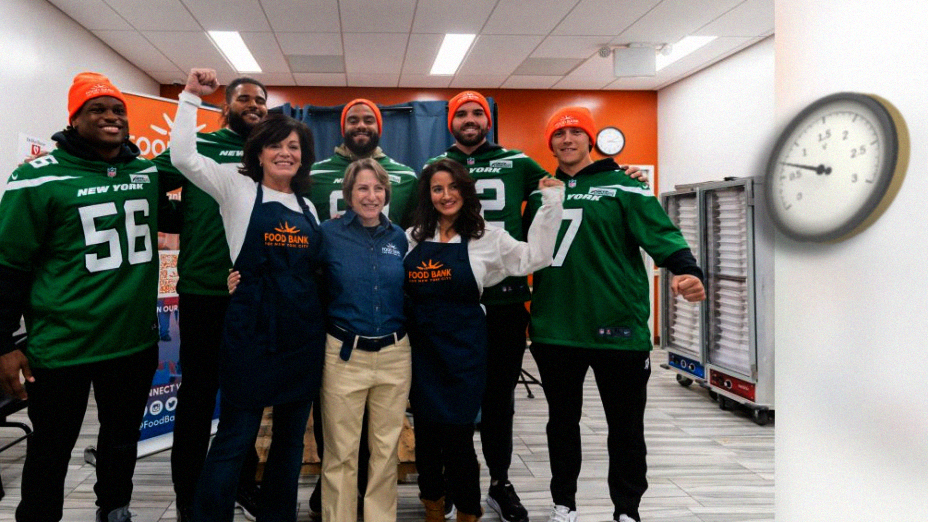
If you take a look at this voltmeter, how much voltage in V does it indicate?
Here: 0.7 V
